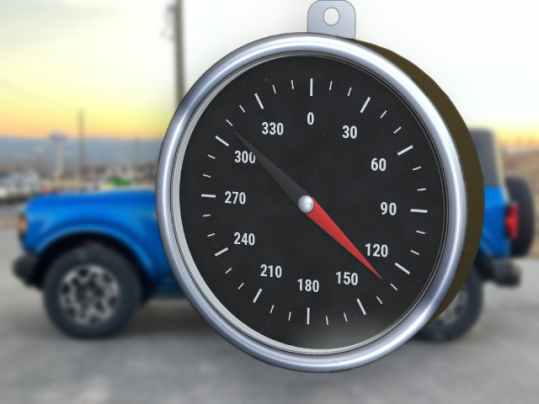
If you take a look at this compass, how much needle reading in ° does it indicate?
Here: 130 °
